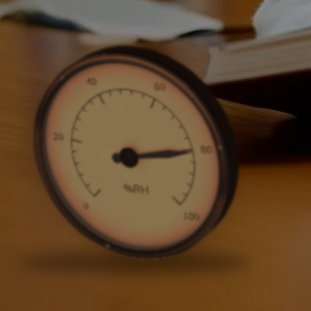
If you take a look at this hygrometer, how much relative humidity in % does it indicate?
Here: 80 %
